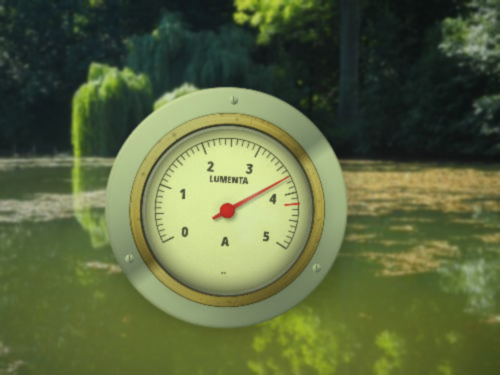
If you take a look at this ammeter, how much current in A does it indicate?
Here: 3.7 A
